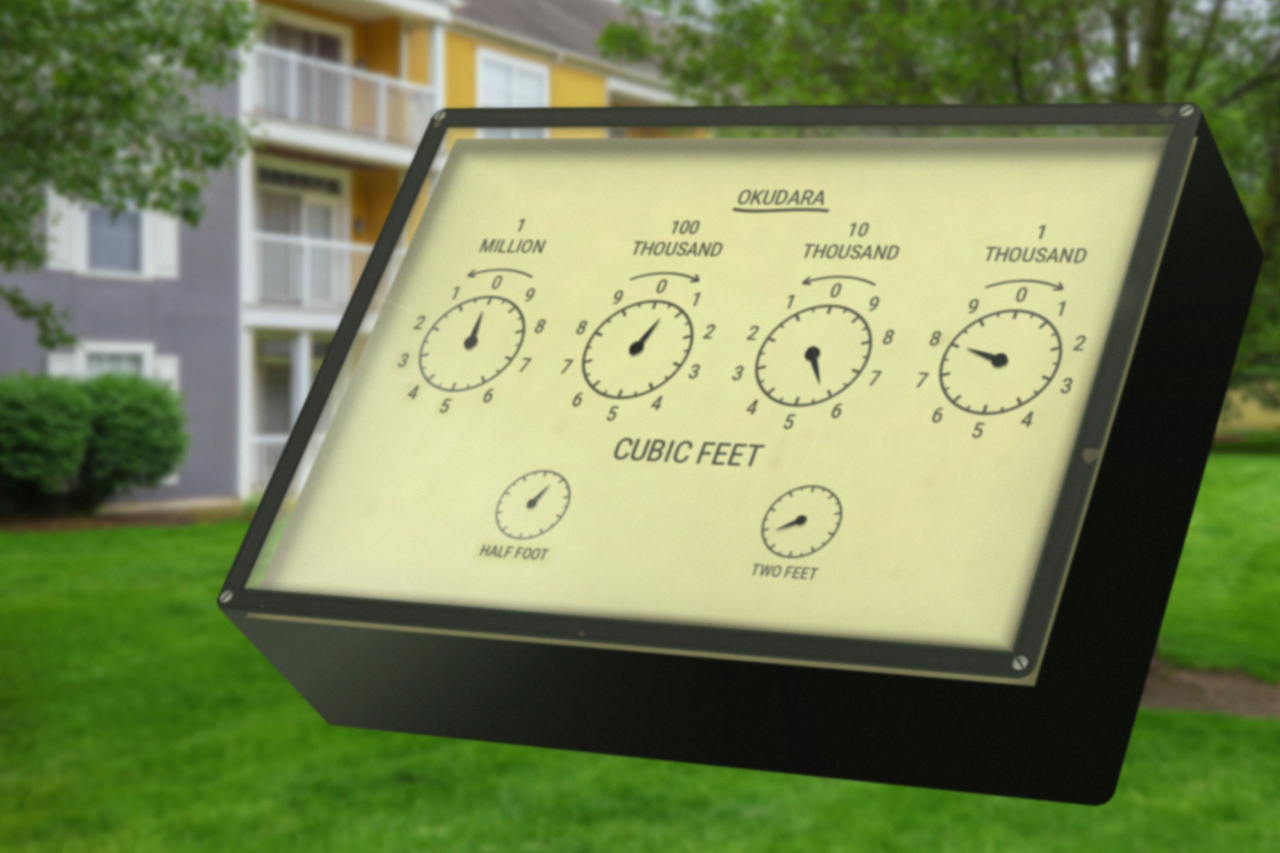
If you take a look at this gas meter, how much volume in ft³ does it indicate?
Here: 5800 ft³
